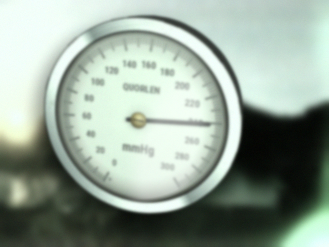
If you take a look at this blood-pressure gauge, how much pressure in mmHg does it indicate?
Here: 240 mmHg
